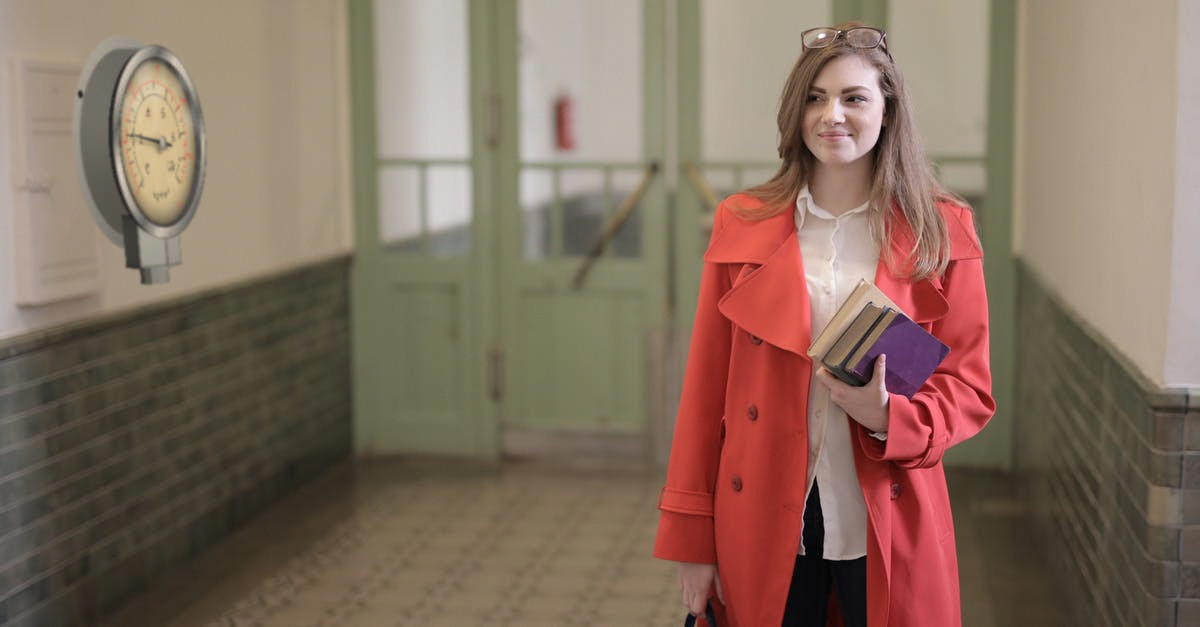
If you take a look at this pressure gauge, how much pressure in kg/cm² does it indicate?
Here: 2 kg/cm²
